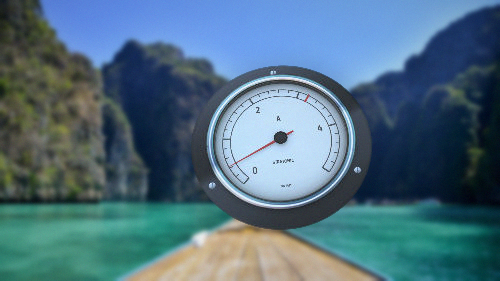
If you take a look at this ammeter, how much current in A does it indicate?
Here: 0.4 A
